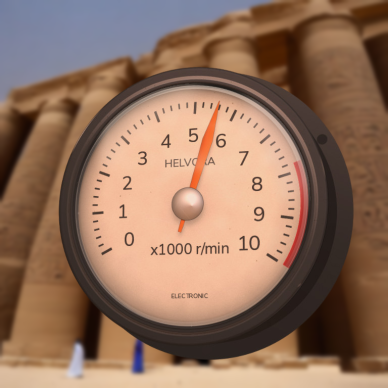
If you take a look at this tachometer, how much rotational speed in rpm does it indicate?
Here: 5600 rpm
